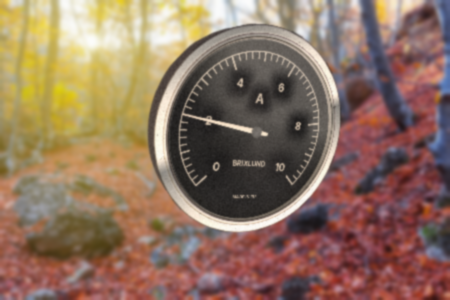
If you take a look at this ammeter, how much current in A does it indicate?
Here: 2 A
